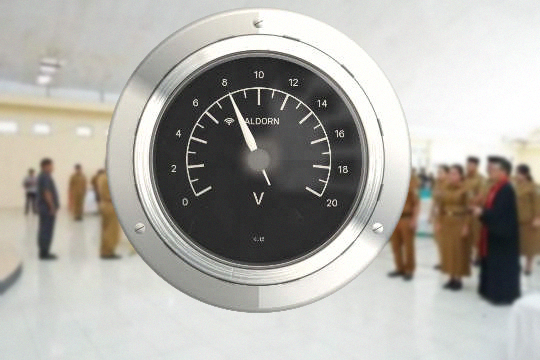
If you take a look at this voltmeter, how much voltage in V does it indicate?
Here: 8 V
